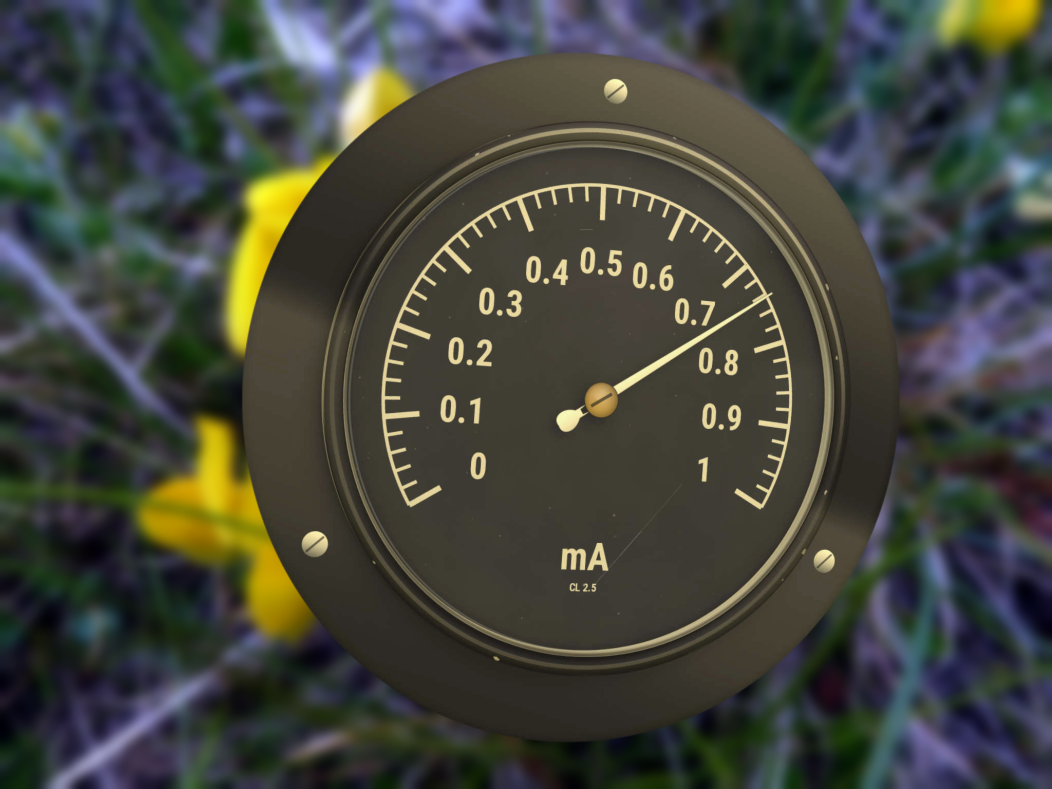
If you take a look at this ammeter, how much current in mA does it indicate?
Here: 0.74 mA
